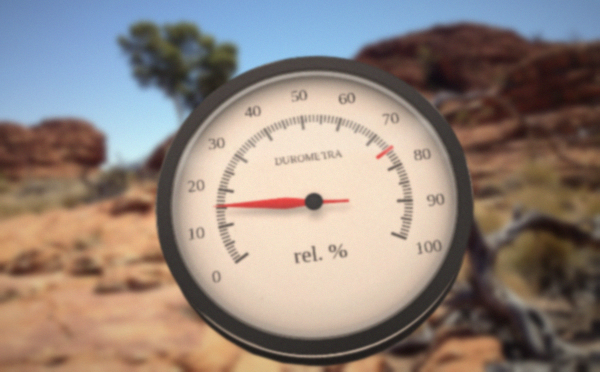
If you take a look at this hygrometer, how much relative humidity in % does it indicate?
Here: 15 %
